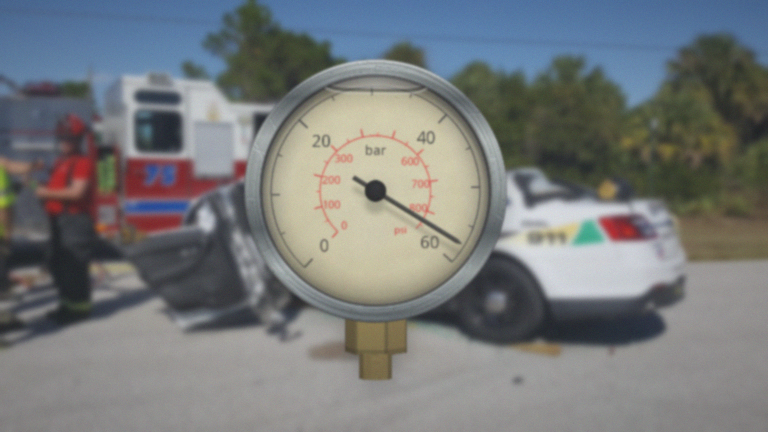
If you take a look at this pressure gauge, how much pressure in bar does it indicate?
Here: 57.5 bar
